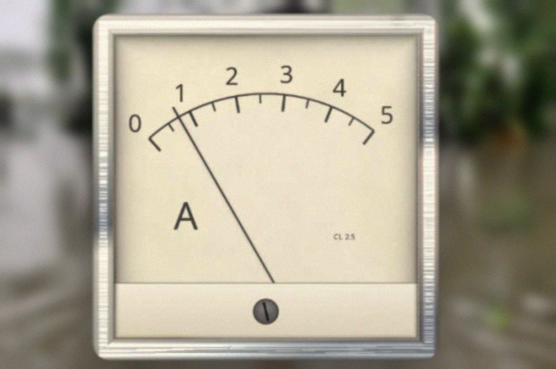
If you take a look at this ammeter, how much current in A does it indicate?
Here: 0.75 A
